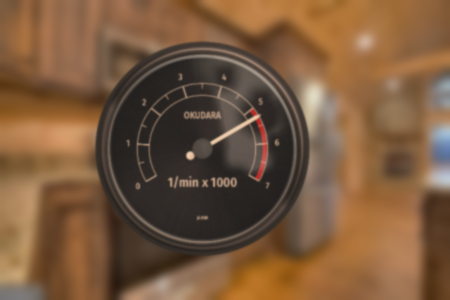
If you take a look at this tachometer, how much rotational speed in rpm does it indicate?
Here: 5250 rpm
